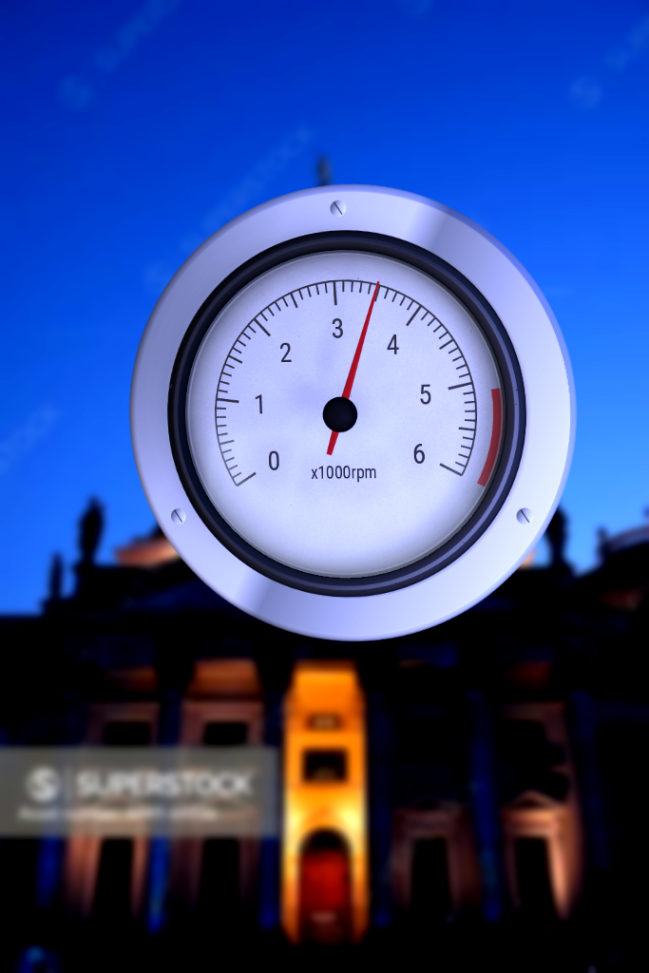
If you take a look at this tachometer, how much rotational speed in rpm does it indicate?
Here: 3500 rpm
